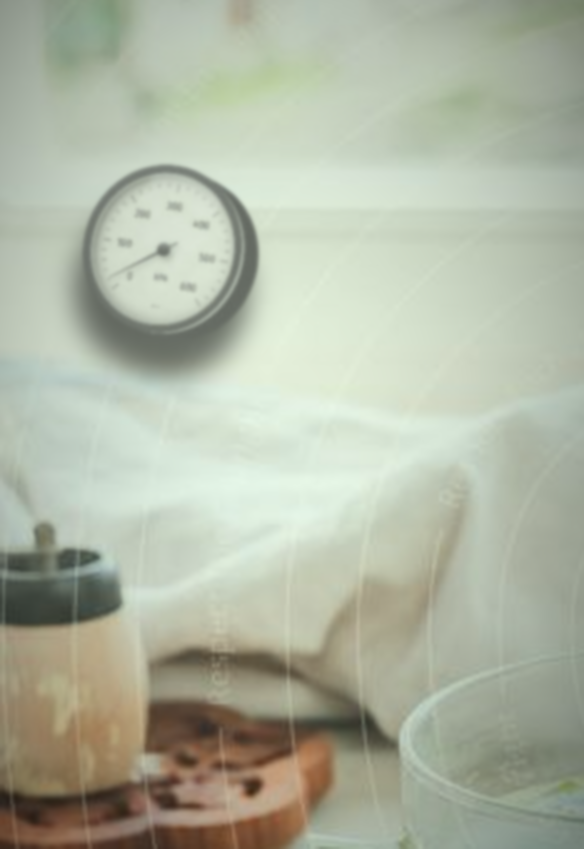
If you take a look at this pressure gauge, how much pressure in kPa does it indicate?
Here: 20 kPa
